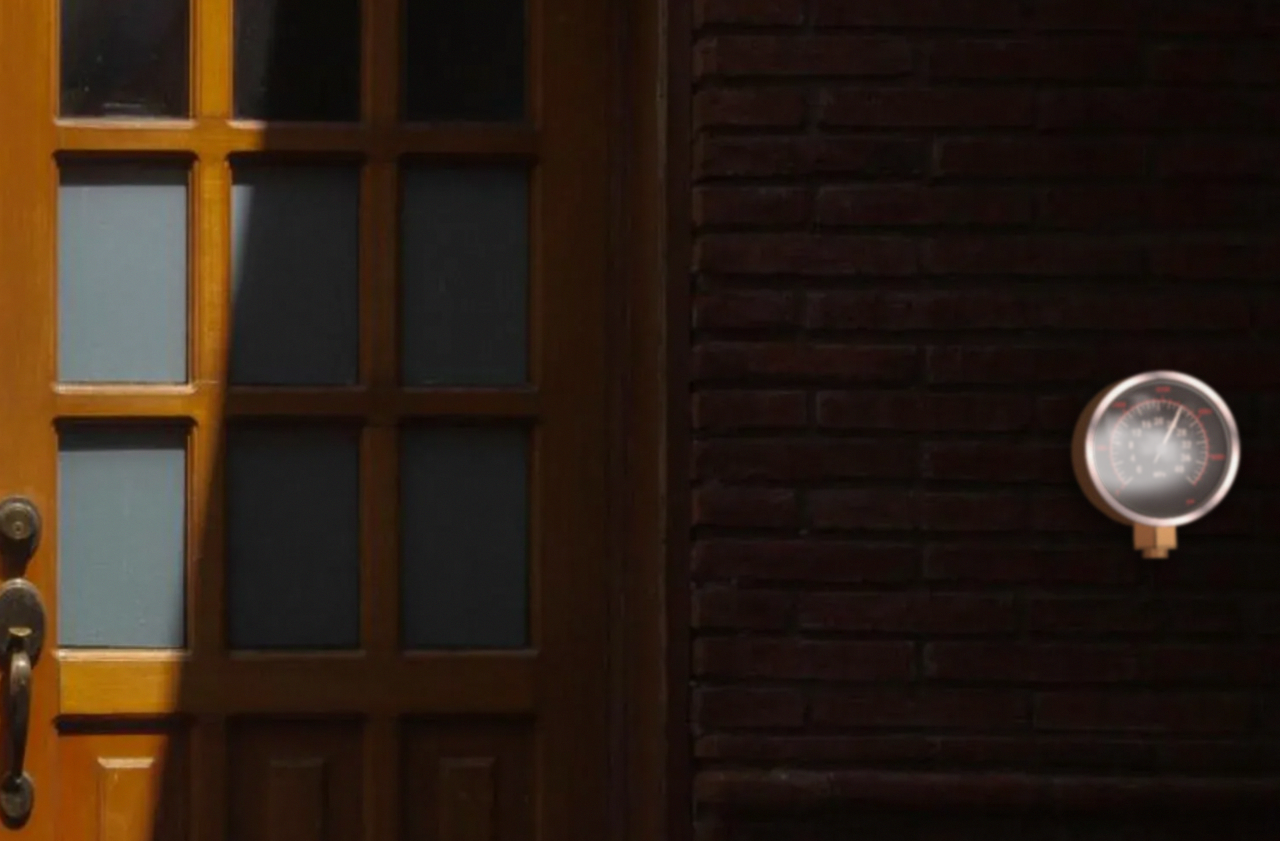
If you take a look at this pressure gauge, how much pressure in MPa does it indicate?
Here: 24 MPa
